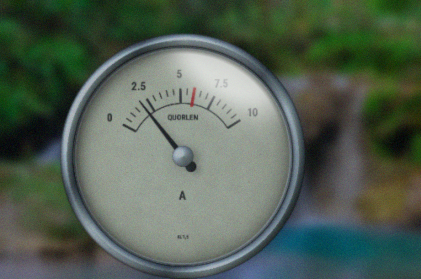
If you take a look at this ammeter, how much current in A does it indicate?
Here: 2 A
